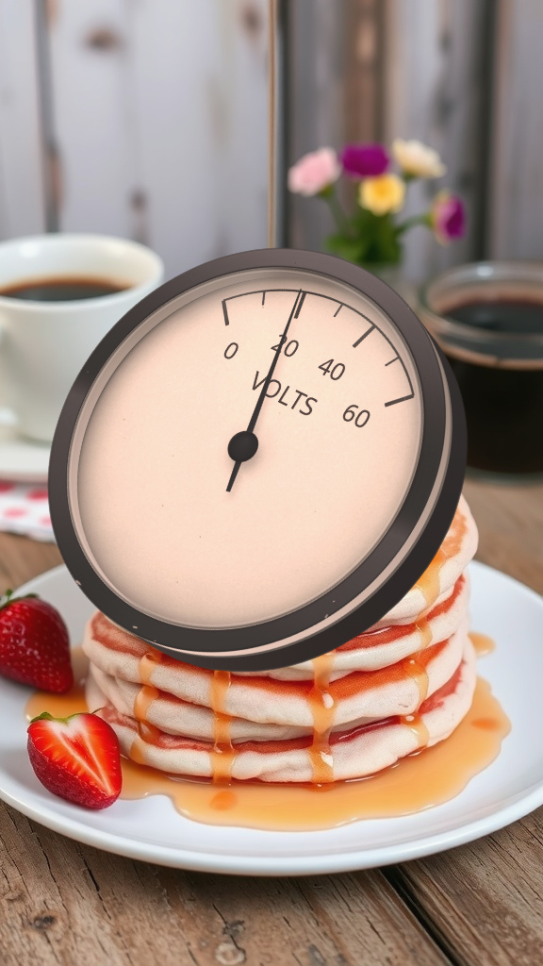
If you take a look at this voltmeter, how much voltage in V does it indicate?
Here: 20 V
